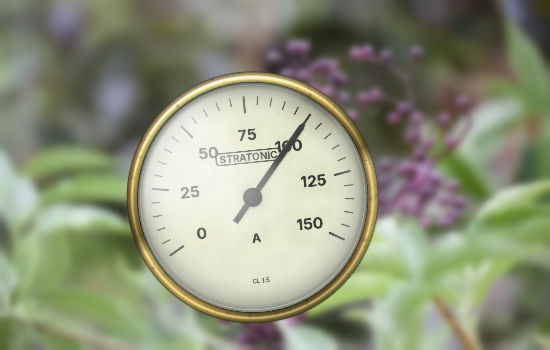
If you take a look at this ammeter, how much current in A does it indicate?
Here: 100 A
